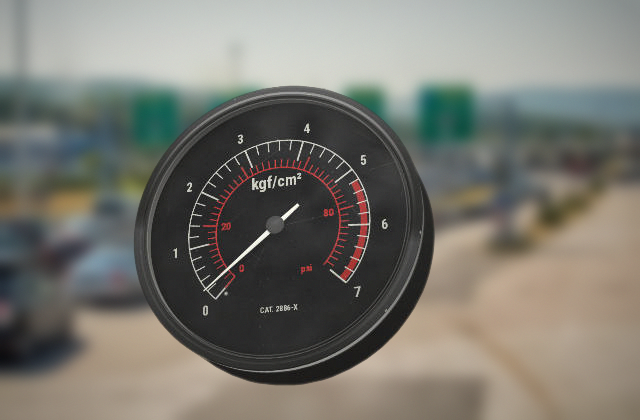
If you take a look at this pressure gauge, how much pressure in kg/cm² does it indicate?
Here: 0.2 kg/cm²
